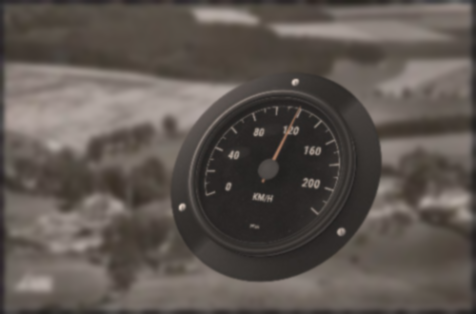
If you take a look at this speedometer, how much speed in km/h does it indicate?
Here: 120 km/h
